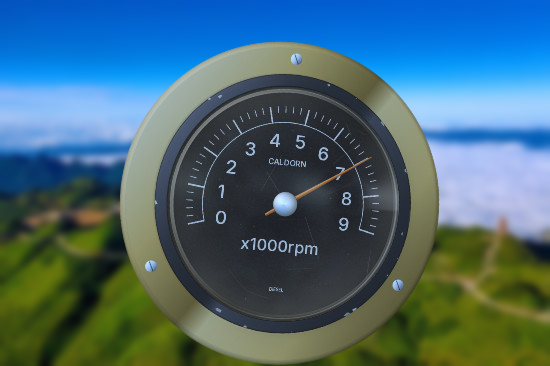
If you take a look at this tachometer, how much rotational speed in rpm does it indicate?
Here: 7000 rpm
